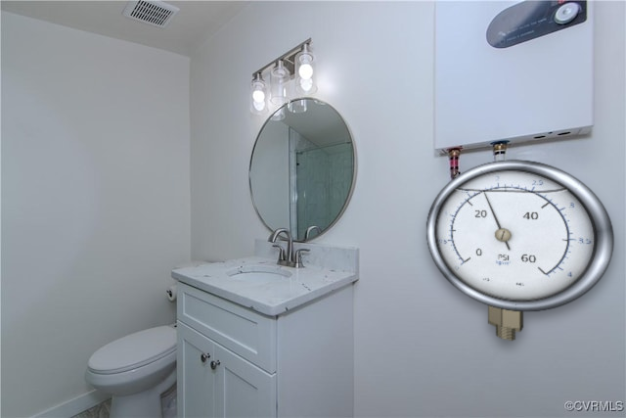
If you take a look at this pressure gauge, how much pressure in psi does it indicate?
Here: 25 psi
